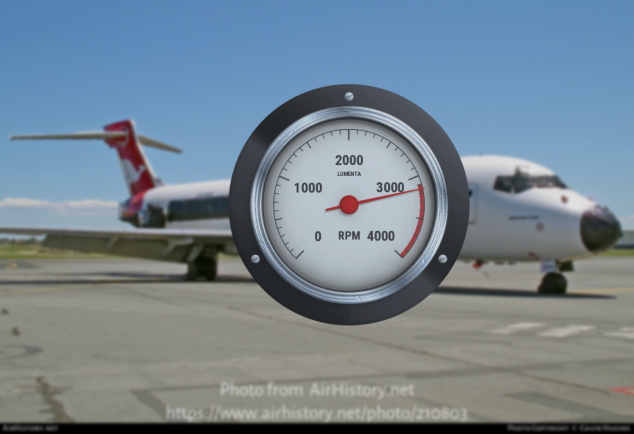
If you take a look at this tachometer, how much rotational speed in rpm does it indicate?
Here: 3150 rpm
